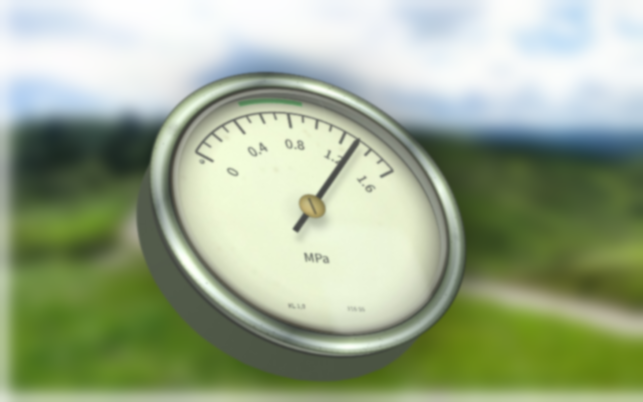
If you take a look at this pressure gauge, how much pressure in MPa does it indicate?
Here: 1.3 MPa
